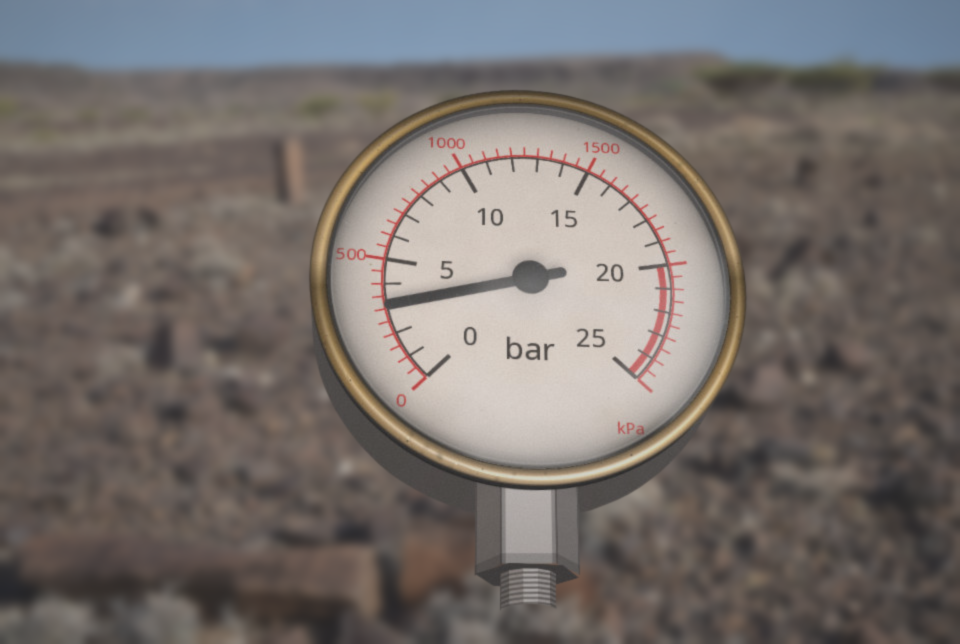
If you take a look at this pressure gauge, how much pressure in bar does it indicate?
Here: 3 bar
